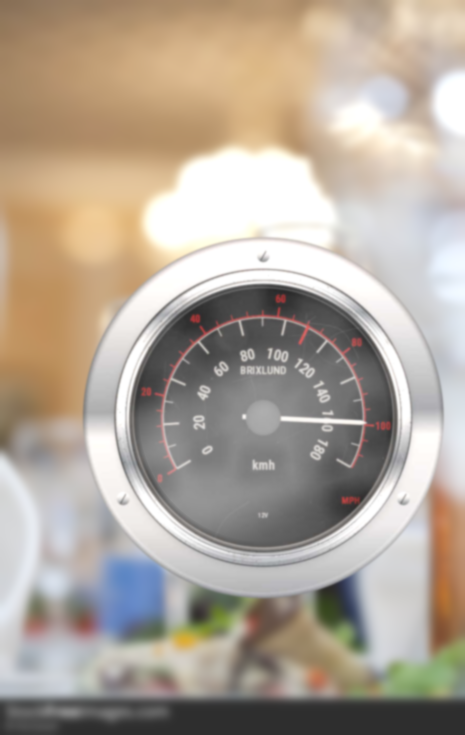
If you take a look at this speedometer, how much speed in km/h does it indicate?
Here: 160 km/h
